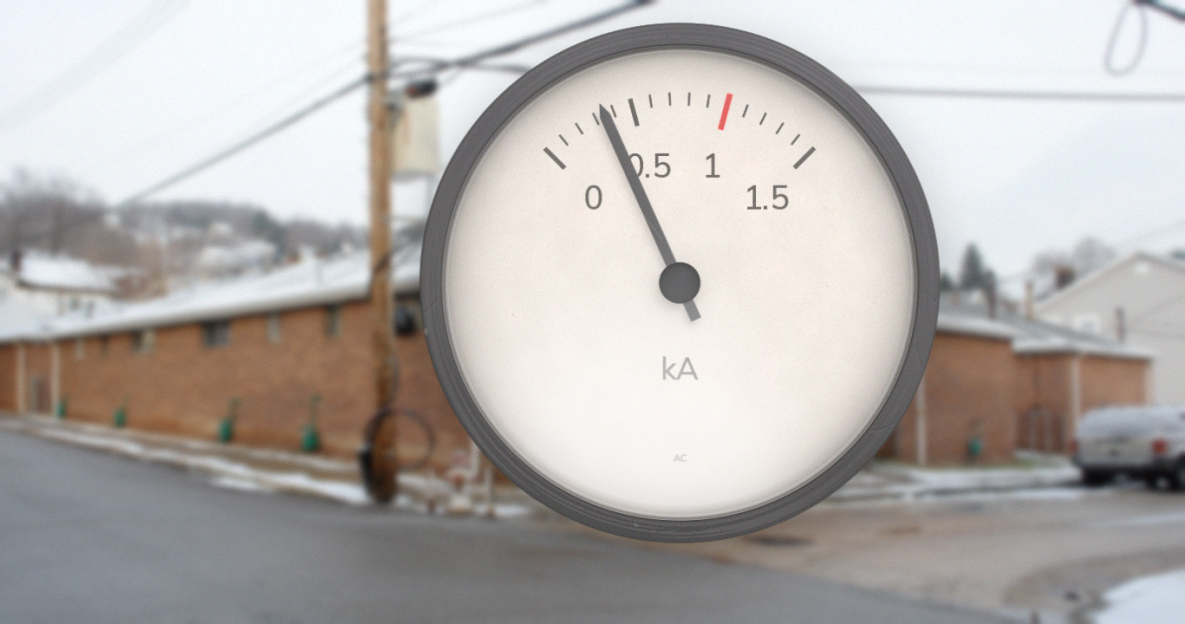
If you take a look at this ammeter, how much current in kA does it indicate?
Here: 0.35 kA
